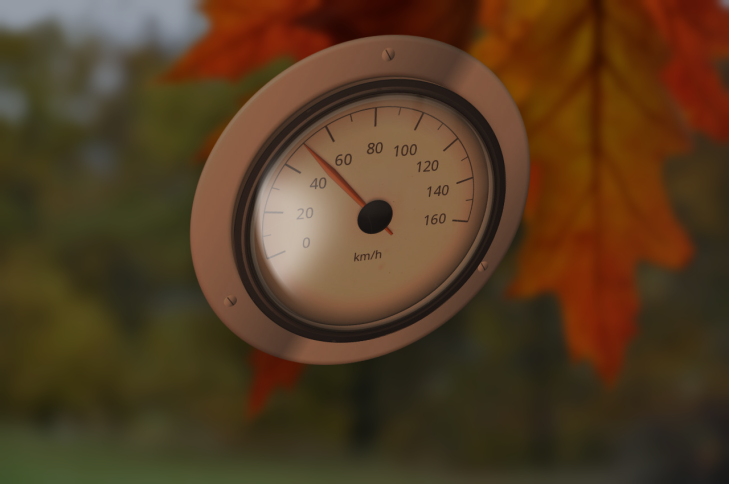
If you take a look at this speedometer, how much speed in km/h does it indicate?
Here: 50 km/h
